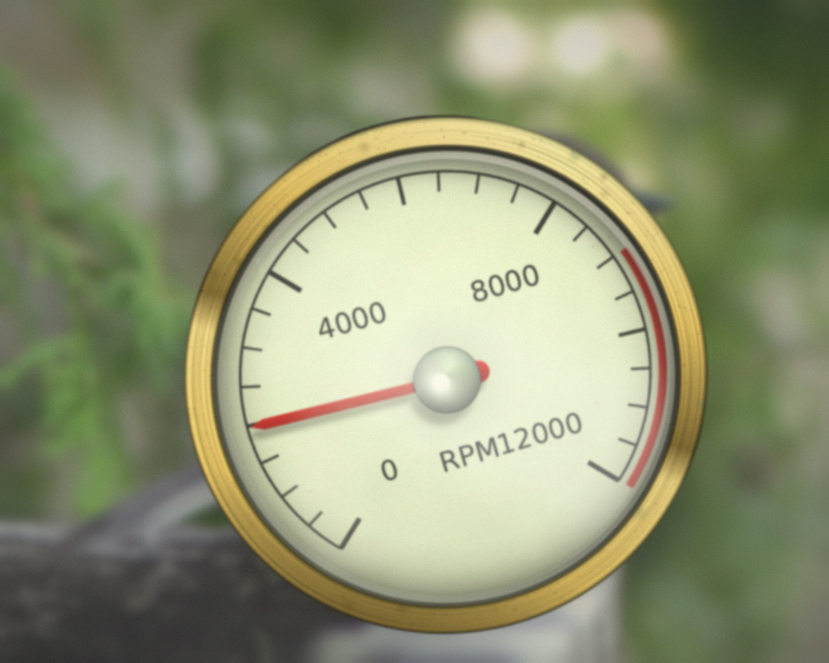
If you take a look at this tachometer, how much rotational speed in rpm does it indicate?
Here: 2000 rpm
